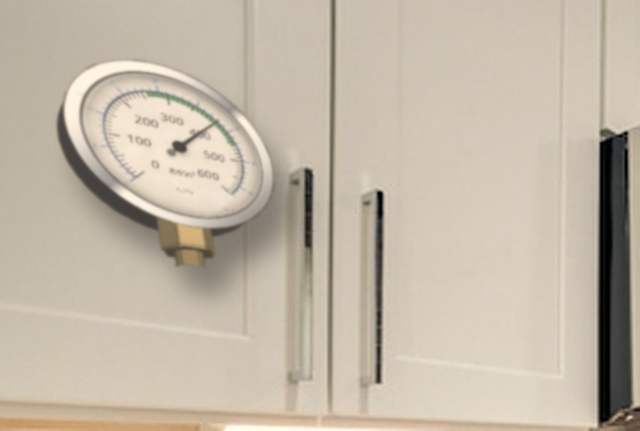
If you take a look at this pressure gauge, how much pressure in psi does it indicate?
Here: 400 psi
